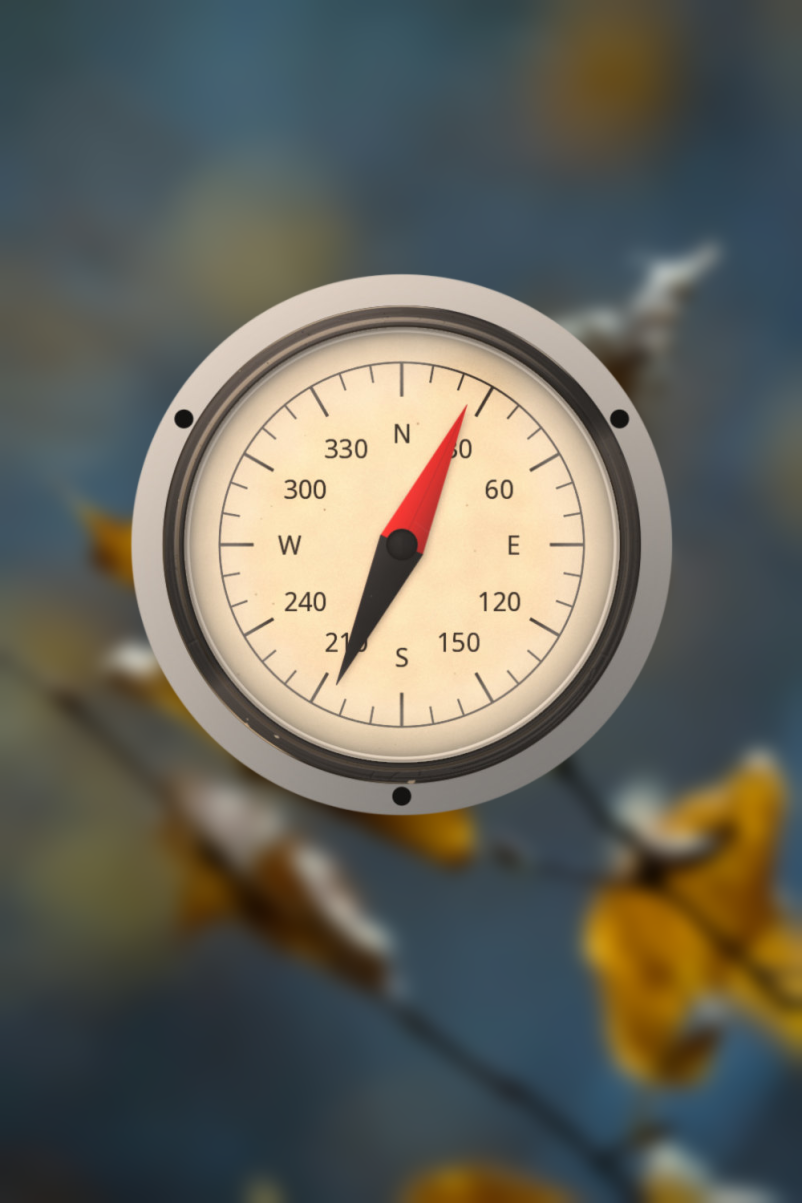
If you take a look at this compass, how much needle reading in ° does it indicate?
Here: 25 °
